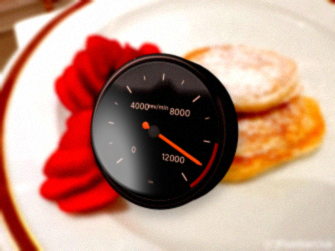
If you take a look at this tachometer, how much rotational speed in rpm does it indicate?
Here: 11000 rpm
